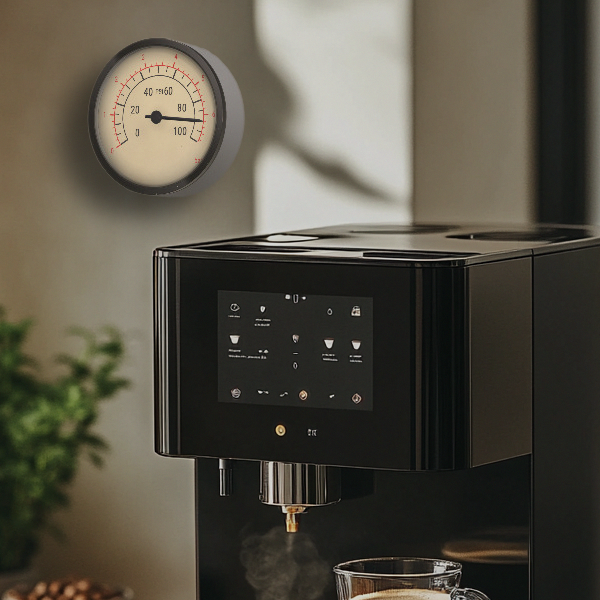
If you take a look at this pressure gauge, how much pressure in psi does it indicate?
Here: 90 psi
